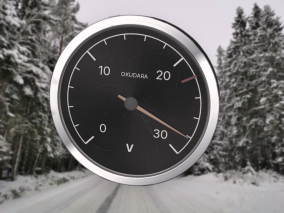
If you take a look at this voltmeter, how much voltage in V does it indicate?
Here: 28 V
